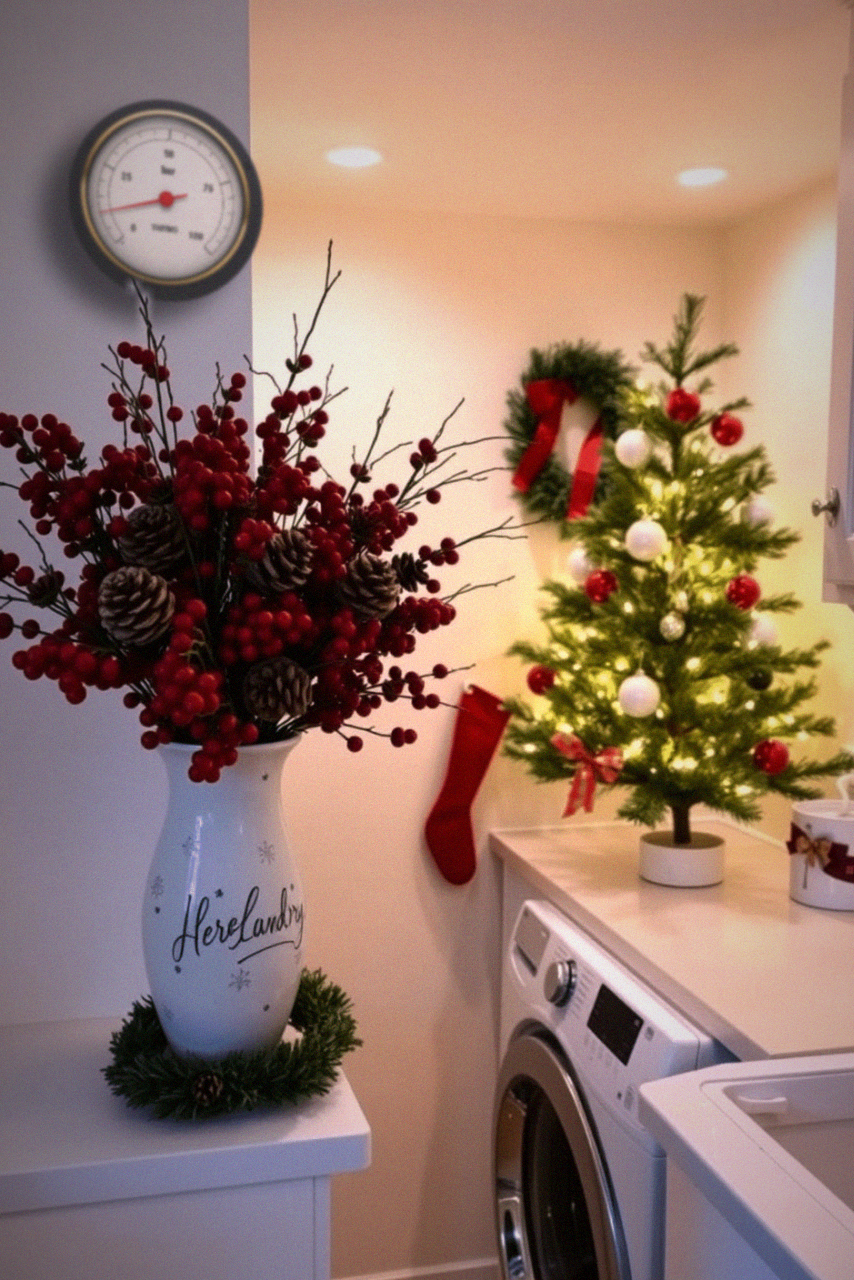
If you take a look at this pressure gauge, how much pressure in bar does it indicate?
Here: 10 bar
